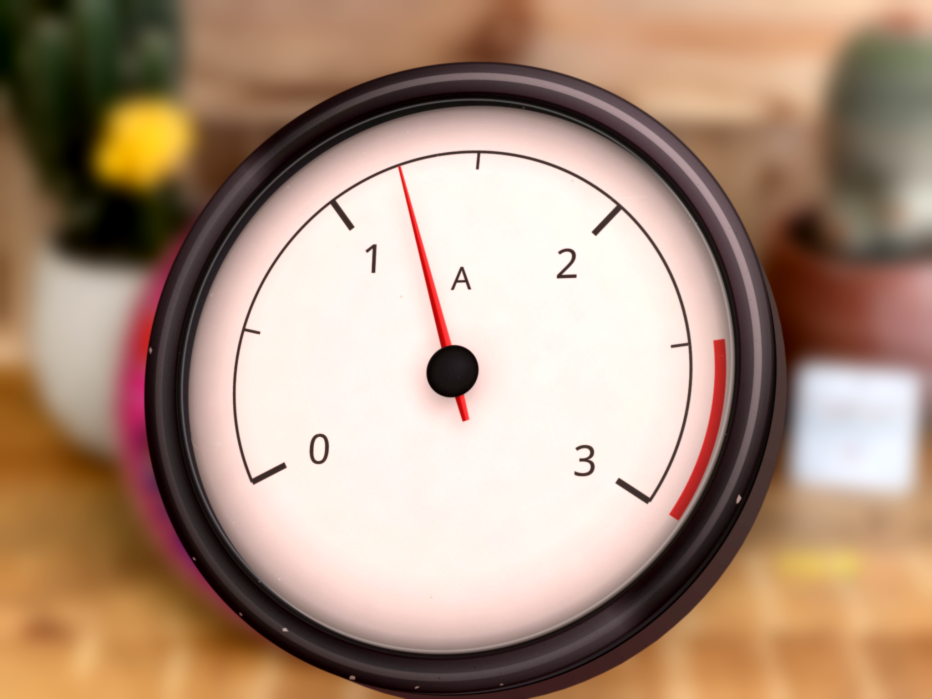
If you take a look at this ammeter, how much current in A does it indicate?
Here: 1.25 A
